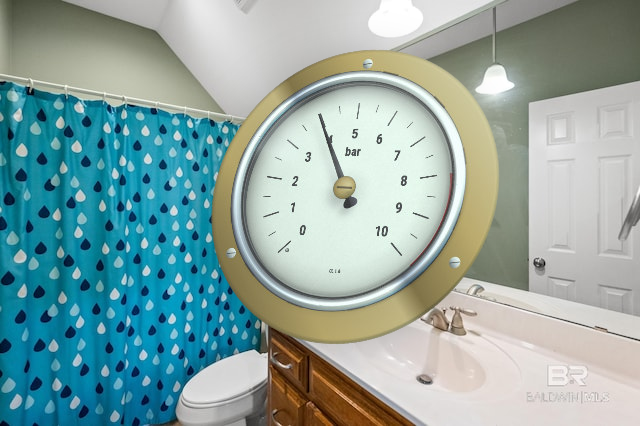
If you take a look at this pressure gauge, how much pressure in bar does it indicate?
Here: 4 bar
